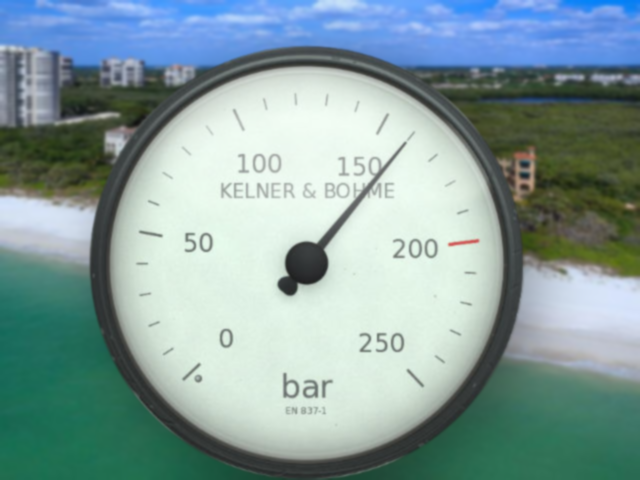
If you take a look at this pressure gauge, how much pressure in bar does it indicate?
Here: 160 bar
